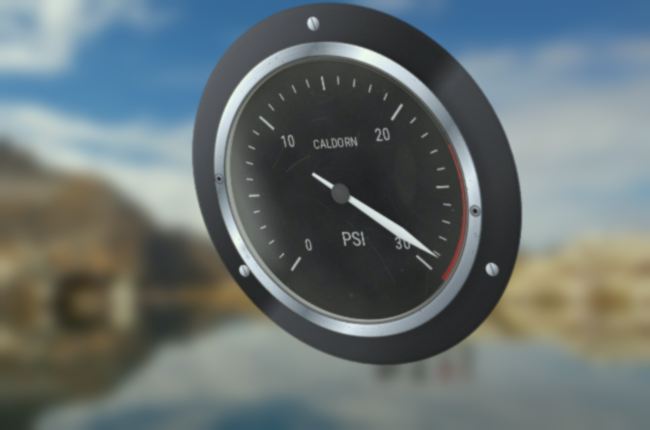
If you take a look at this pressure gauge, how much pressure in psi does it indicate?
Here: 29 psi
